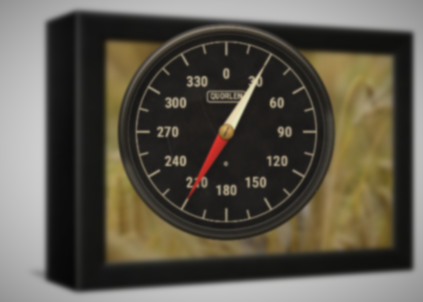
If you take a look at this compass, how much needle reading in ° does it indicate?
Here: 210 °
